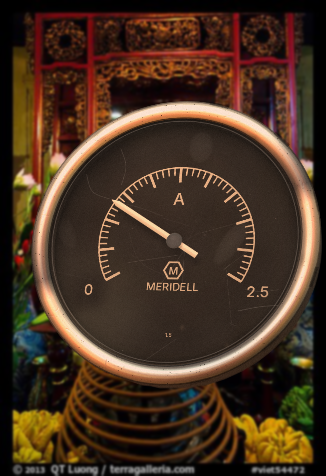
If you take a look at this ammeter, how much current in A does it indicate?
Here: 0.65 A
